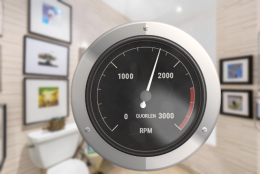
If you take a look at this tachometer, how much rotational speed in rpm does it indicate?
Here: 1700 rpm
